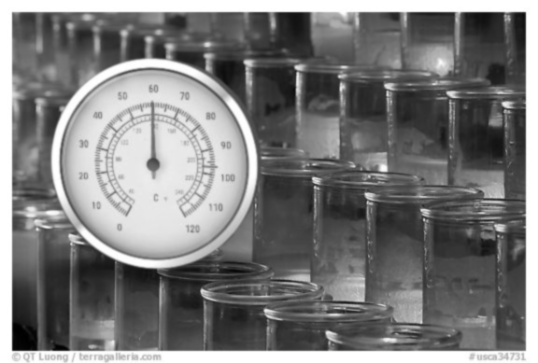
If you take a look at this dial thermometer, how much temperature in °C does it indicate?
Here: 60 °C
